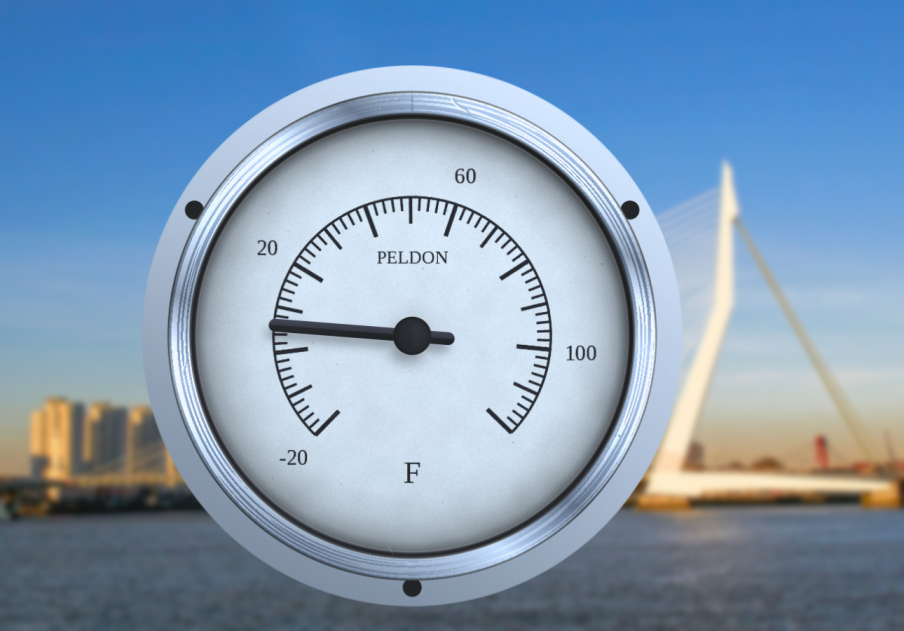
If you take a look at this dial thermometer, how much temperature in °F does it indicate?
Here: 6 °F
